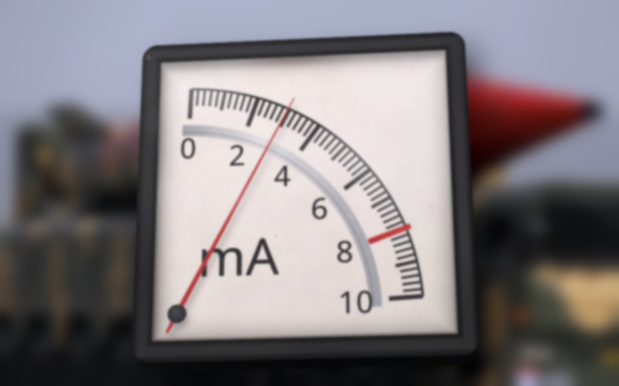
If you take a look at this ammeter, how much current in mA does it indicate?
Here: 3 mA
